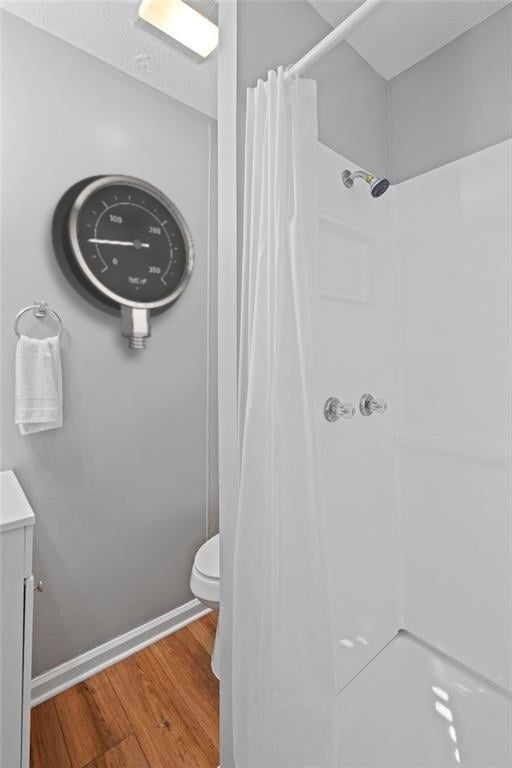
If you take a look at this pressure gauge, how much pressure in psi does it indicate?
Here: 40 psi
